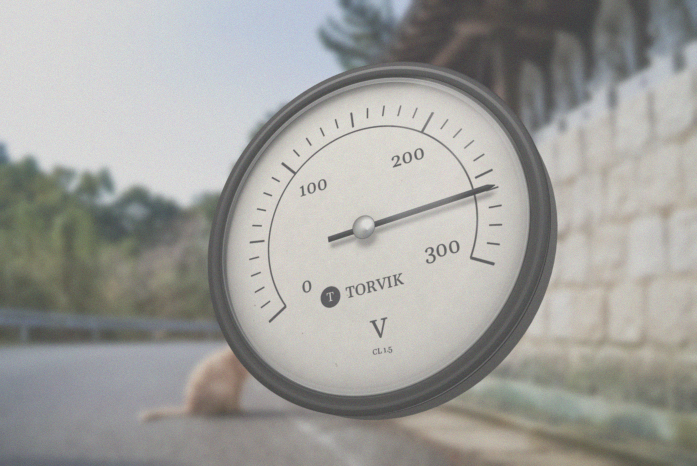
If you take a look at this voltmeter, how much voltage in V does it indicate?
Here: 260 V
